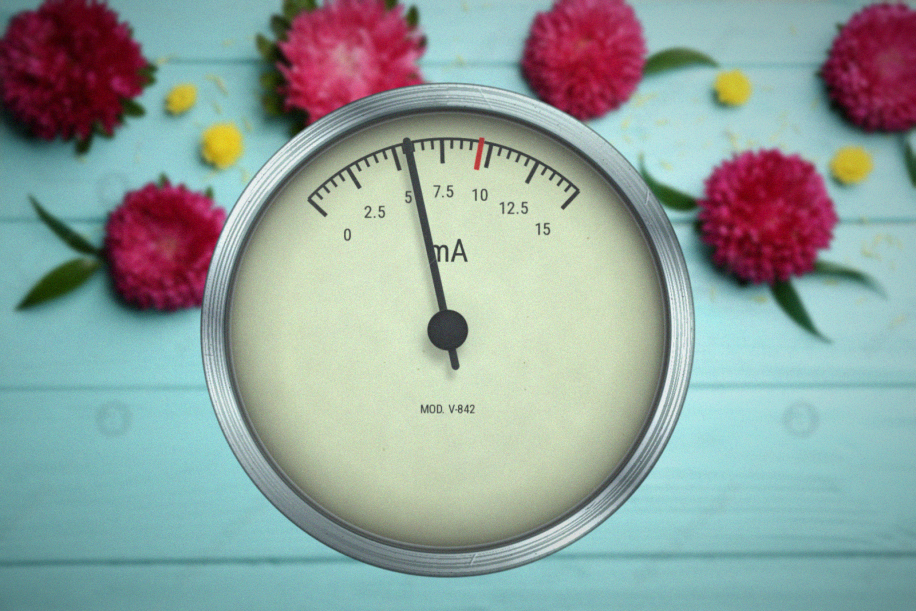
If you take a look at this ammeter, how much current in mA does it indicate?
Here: 5.75 mA
